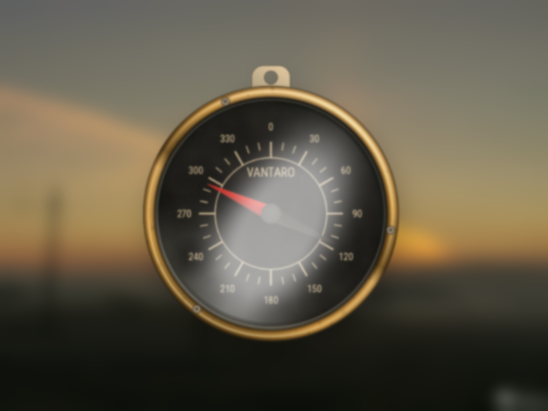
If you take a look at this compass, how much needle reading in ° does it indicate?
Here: 295 °
